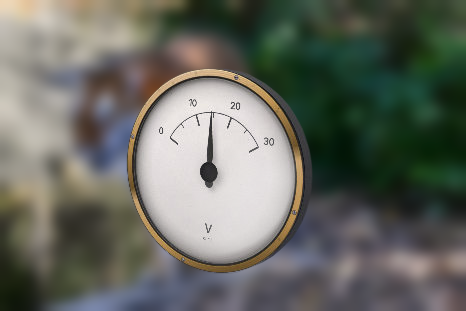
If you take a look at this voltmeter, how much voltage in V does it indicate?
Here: 15 V
